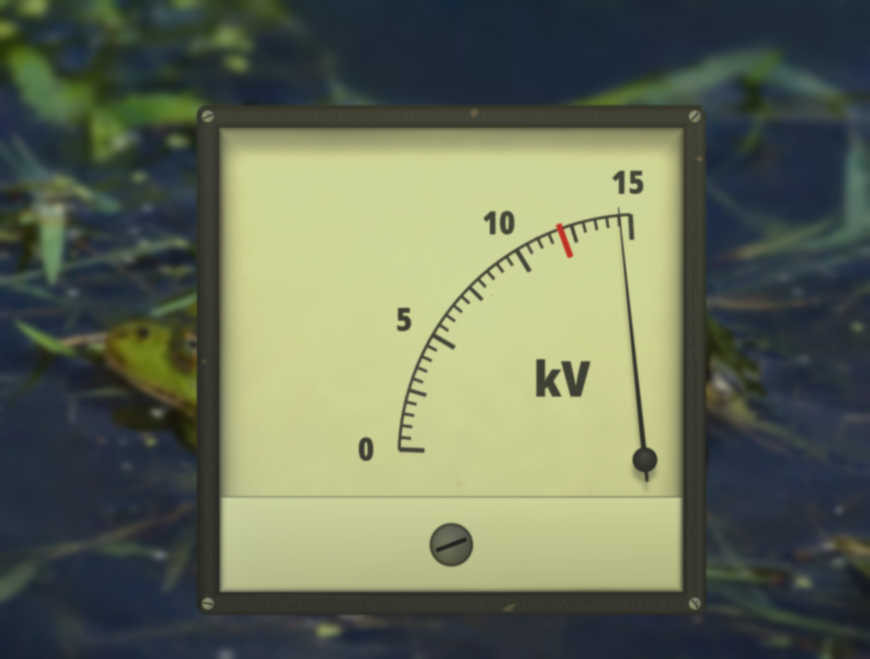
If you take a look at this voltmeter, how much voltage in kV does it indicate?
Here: 14.5 kV
